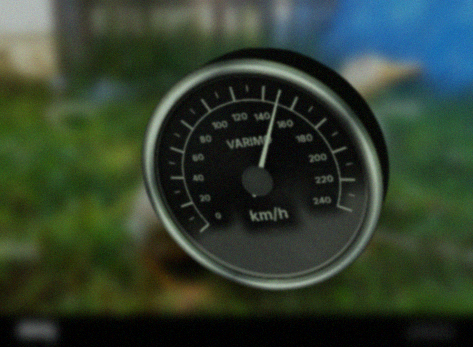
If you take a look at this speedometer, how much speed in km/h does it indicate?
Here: 150 km/h
